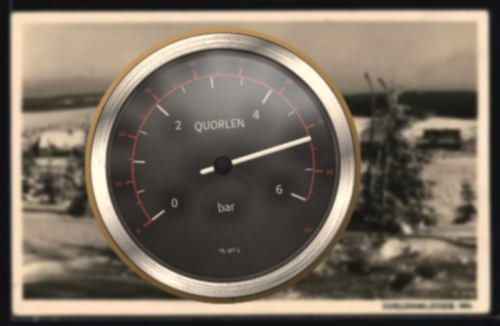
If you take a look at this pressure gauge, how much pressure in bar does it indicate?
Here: 5 bar
